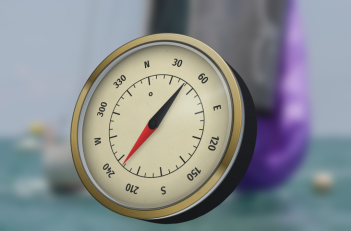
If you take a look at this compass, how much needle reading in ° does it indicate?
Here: 230 °
